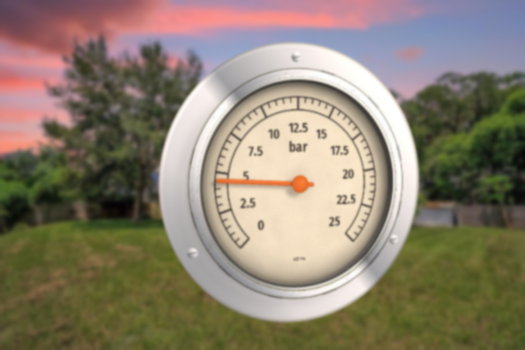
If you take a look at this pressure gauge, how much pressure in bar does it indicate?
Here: 4.5 bar
